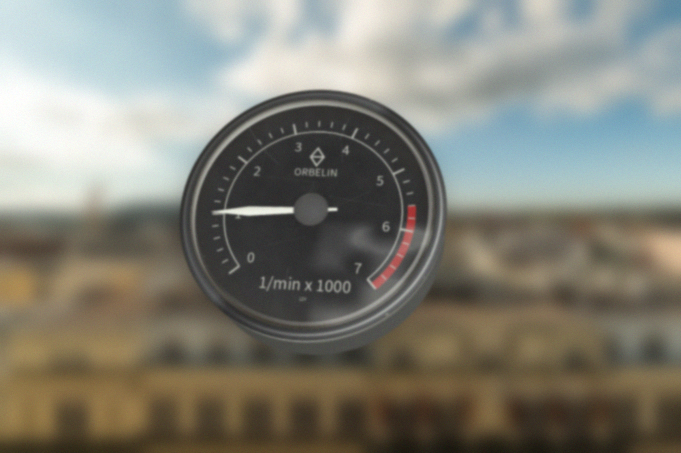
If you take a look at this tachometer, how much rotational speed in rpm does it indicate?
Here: 1000 rpm
